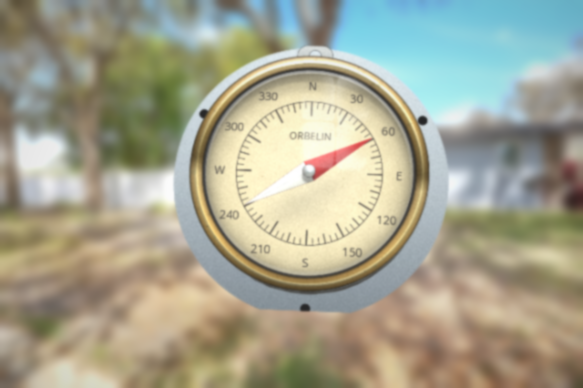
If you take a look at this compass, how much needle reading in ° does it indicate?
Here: 60 °
